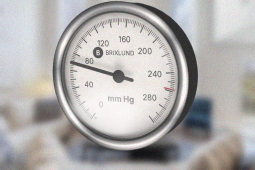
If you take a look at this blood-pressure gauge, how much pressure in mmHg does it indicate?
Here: 70 mmHg
